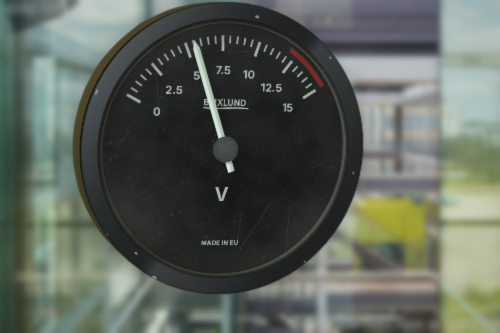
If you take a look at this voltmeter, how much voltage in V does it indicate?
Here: 5.5 V
